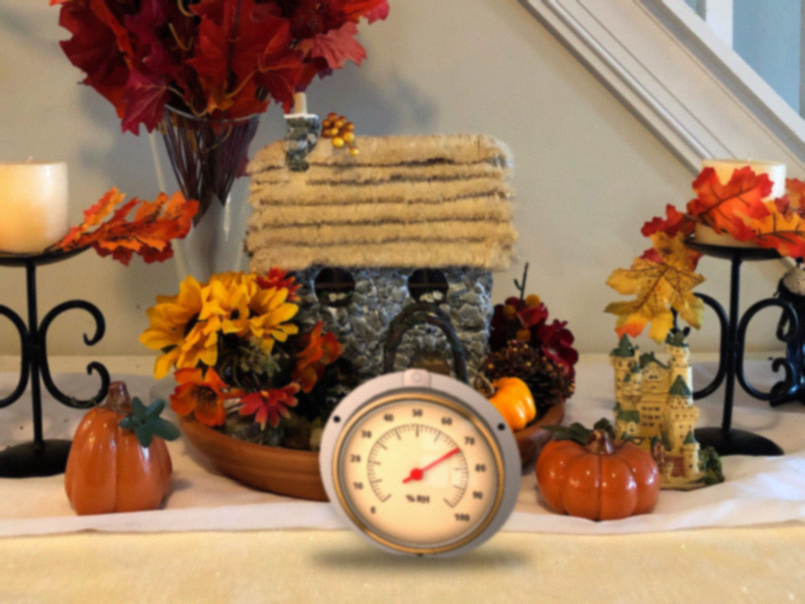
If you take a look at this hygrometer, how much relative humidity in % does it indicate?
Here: 70 %
